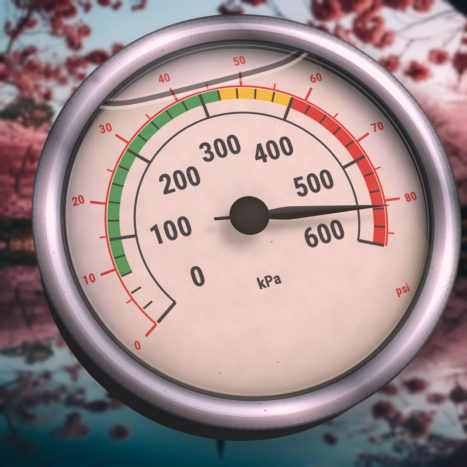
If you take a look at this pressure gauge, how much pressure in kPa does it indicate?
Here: 560 kPa
